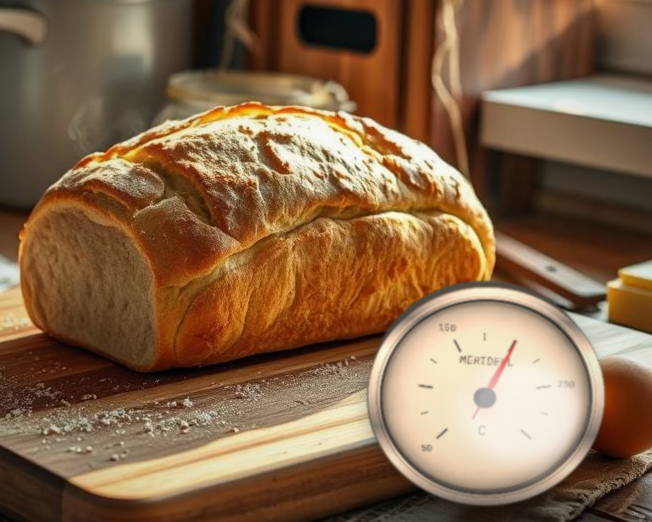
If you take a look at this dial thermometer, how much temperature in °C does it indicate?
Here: 200 °C
